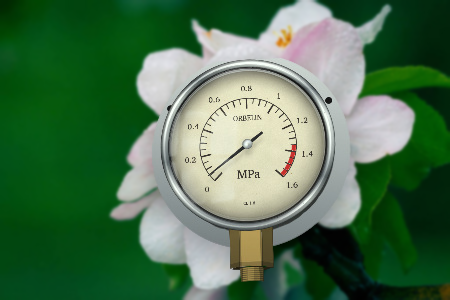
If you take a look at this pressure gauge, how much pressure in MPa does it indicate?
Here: 0.05 MPa
